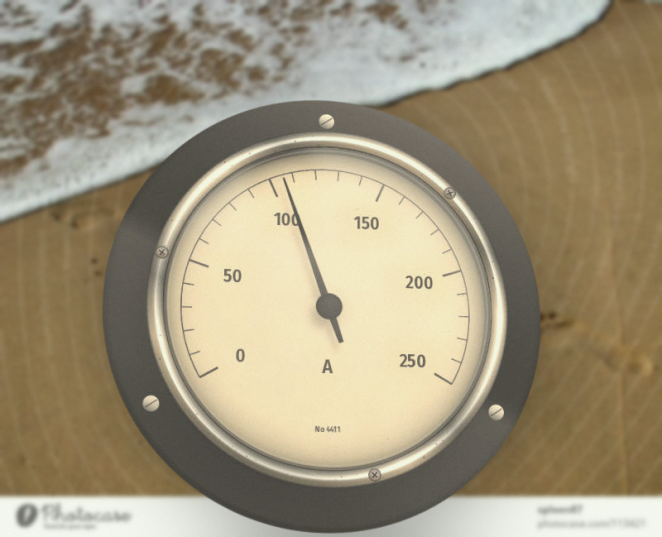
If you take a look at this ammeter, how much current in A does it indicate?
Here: 105 A
